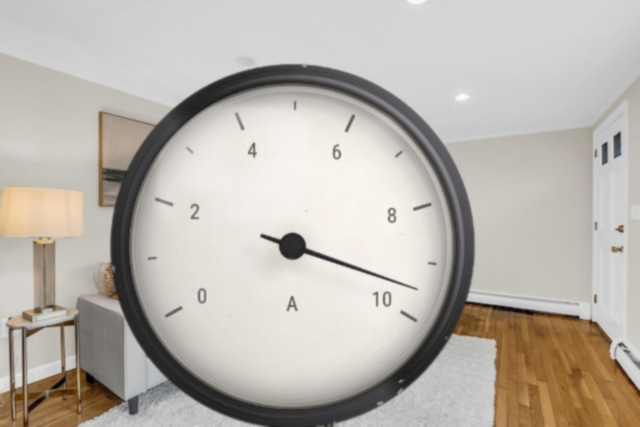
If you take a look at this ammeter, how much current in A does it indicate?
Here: 9.5 A
